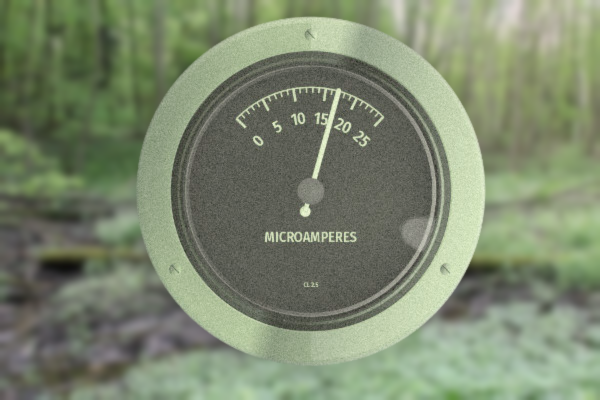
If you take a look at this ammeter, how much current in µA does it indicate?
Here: 17 µA
